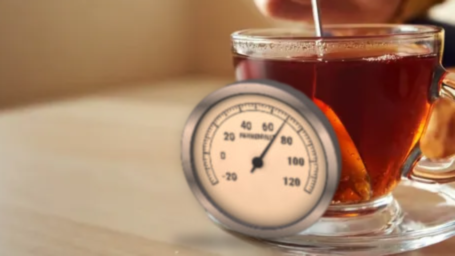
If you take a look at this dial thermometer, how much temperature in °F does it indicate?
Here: 70 °F
